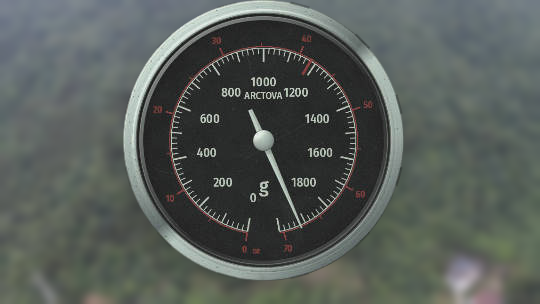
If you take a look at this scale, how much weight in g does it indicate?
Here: 1920 g
